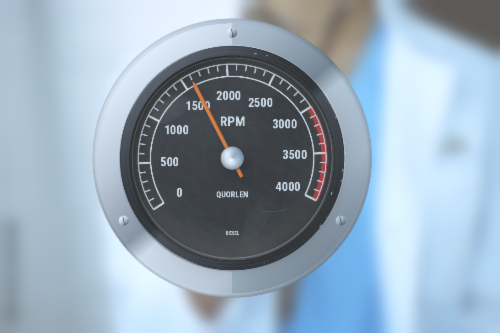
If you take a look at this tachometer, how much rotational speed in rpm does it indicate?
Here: 1600 rpm
